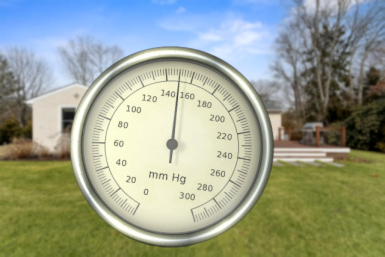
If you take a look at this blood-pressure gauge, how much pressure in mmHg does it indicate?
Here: 150 mmHg
